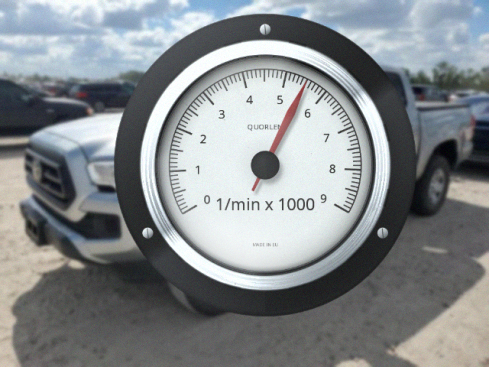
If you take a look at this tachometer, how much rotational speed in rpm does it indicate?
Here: 5500 rpm
